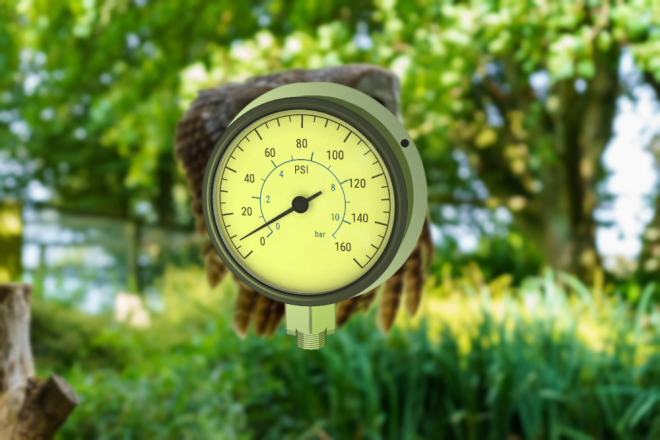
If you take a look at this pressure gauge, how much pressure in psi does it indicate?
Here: 7.5 psi
